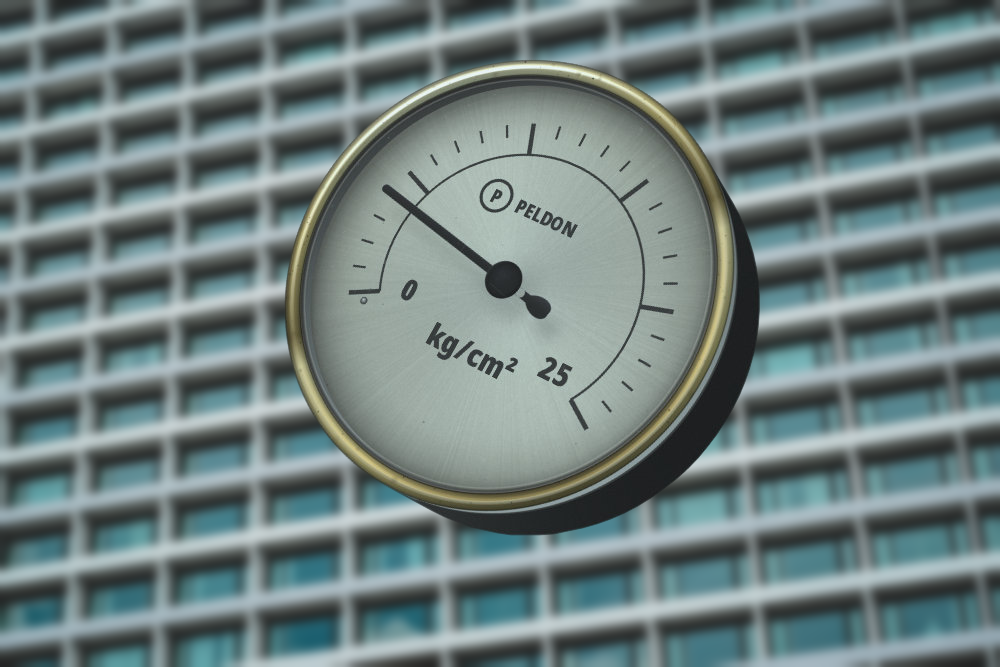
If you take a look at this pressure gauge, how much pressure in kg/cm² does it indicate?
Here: 4 kg/cm²
